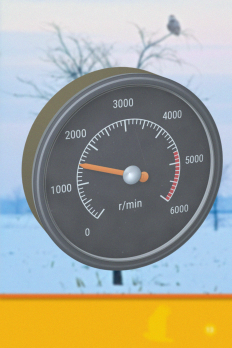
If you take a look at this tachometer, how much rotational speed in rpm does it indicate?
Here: 1500 rpm
